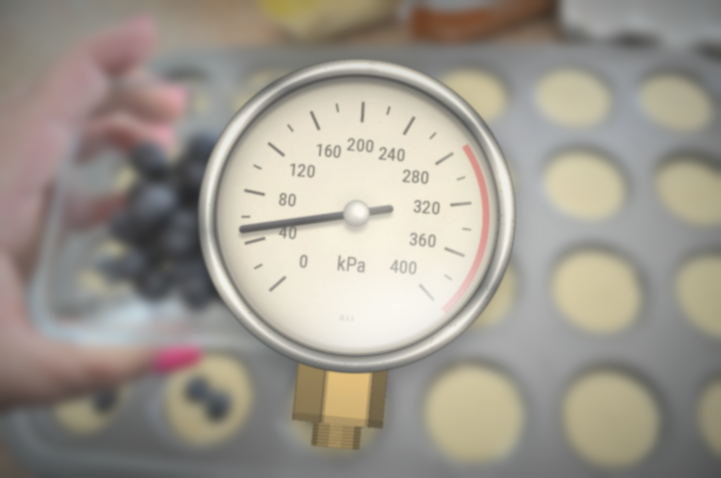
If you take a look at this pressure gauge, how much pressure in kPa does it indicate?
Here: 50 kPa
